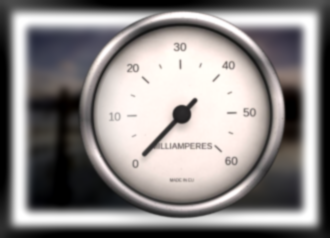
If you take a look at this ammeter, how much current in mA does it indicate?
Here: 0 mA
